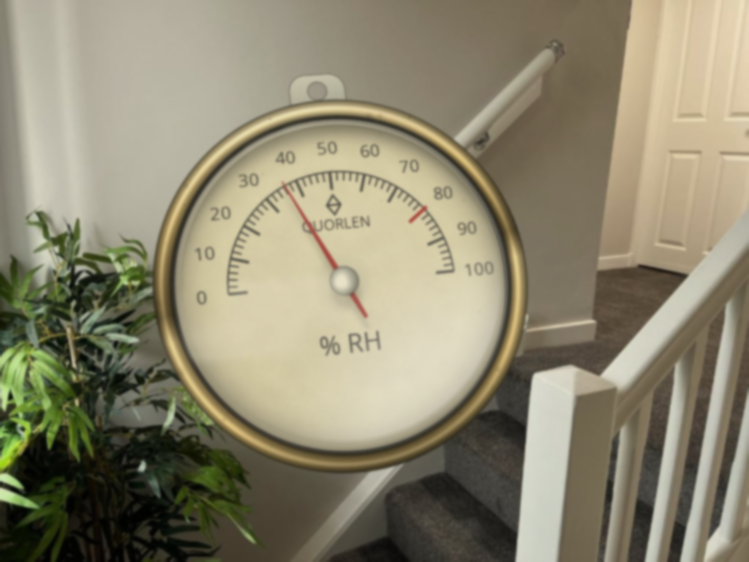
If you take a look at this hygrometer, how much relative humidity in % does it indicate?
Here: 36 %
